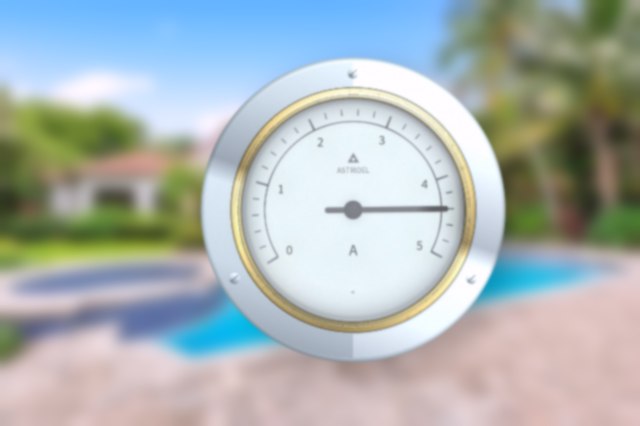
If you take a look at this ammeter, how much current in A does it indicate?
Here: 4.4 A
